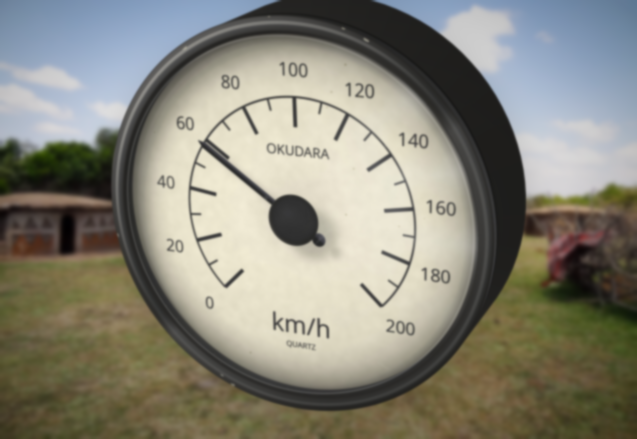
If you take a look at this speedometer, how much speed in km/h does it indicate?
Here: 60 km/h
